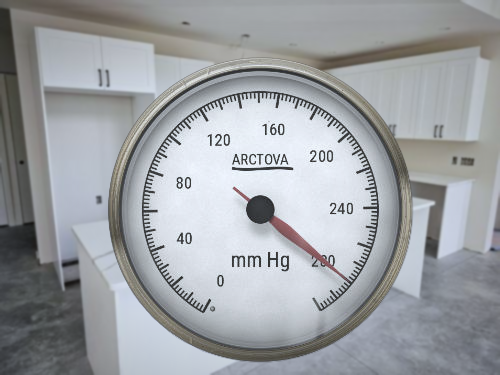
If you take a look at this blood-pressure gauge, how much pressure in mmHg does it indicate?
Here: 280 mmHg
